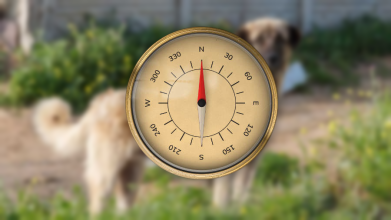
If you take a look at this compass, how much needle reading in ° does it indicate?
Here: 0 °
